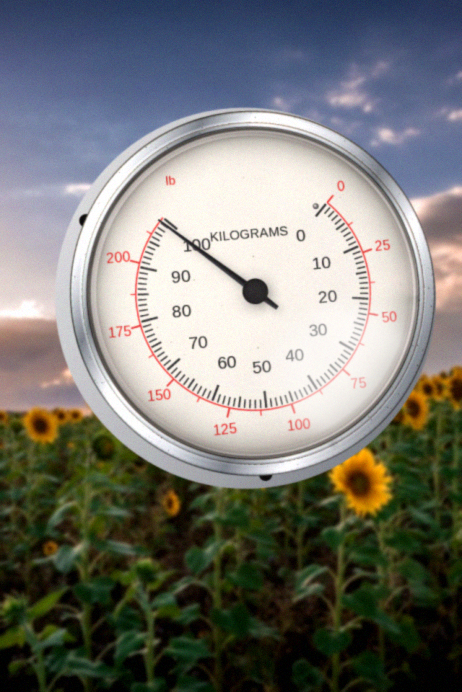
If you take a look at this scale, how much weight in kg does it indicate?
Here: 99 kg
